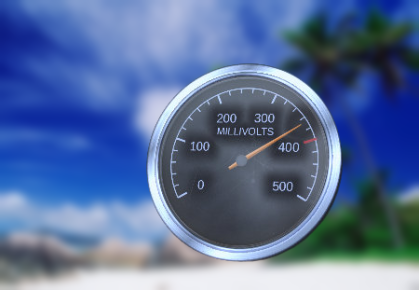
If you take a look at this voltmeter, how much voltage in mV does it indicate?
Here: 370 mV
